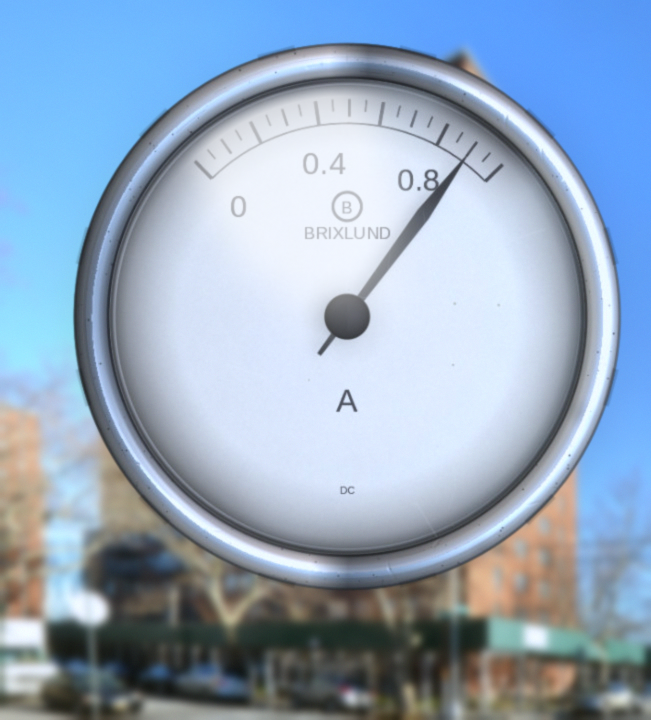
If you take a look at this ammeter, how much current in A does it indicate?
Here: 0.9 A
